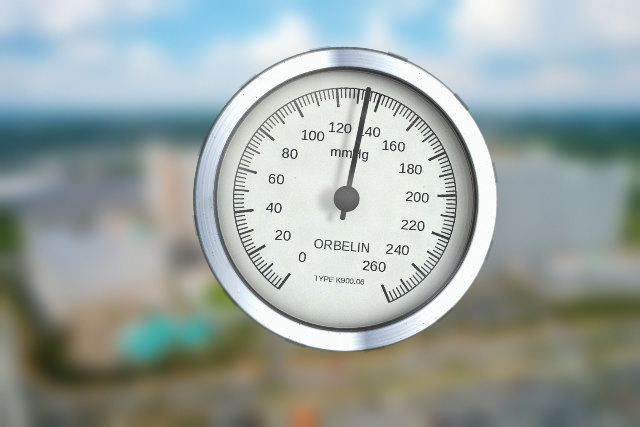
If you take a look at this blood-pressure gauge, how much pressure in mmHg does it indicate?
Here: 134 mmHg
